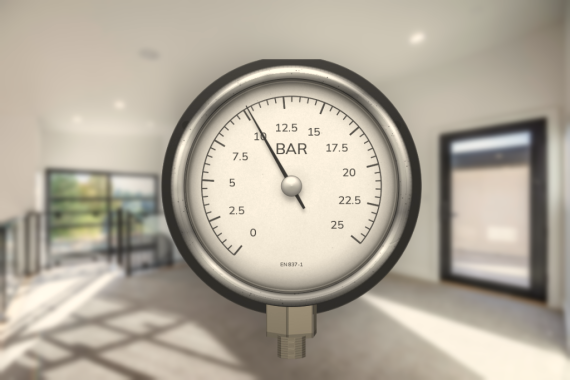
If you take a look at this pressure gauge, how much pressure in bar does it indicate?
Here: 10.25 bar
